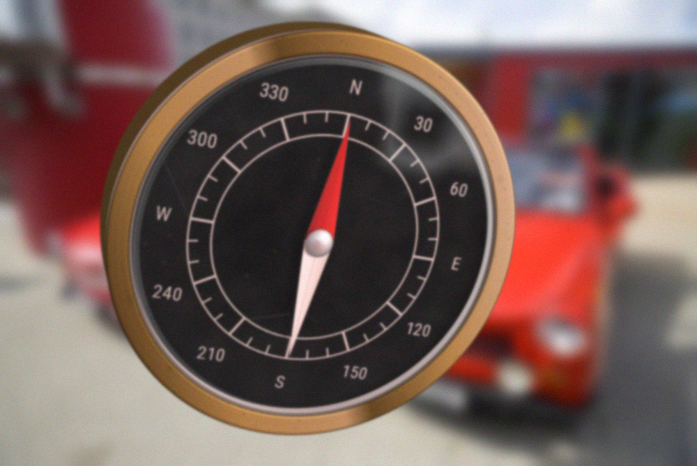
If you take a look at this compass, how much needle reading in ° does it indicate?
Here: 0 °
